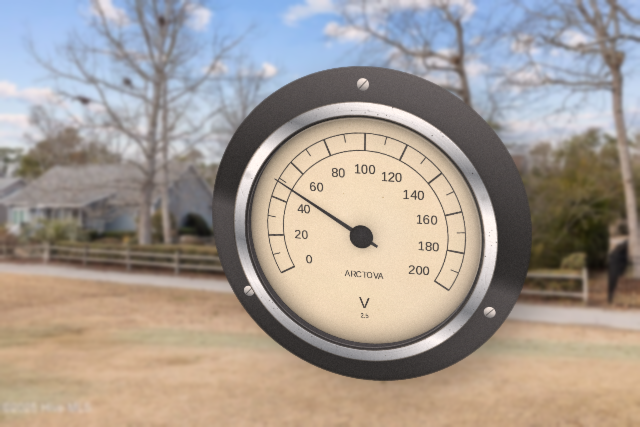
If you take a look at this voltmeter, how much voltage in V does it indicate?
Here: 50 V
